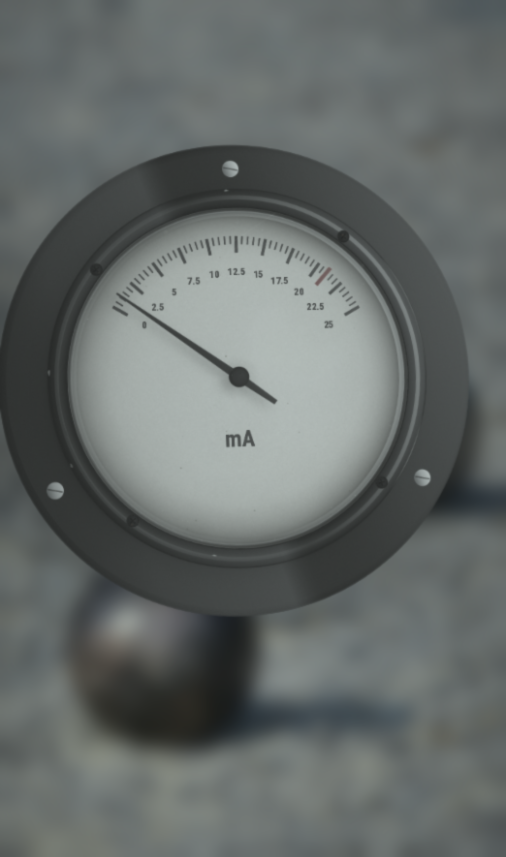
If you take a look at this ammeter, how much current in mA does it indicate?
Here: 1 mA
